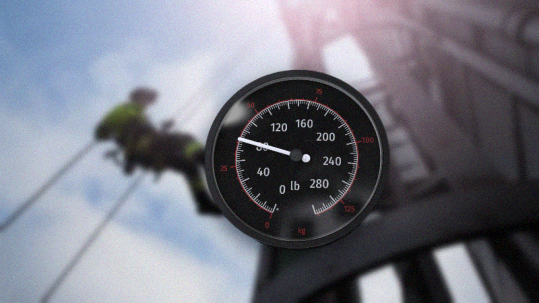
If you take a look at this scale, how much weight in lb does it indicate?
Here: 80 lb
